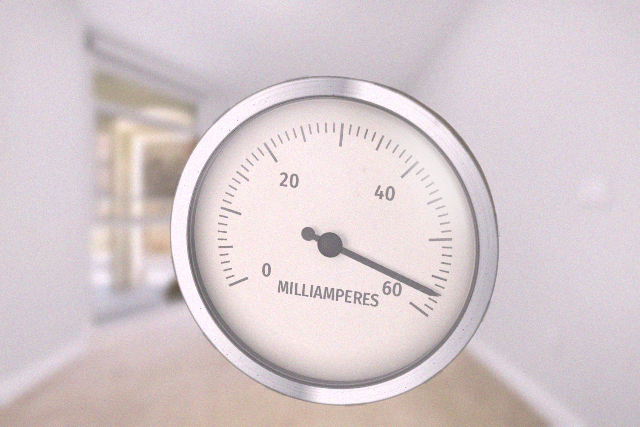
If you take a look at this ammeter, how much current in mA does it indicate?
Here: 57 mA
